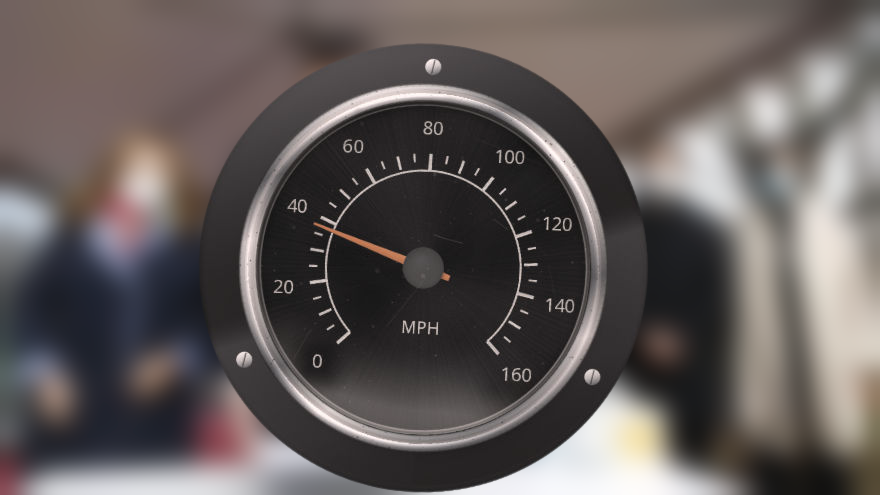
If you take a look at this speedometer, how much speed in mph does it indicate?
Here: 37.5 mph
